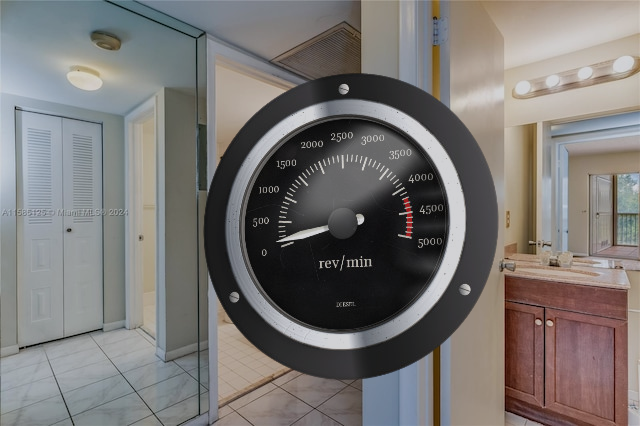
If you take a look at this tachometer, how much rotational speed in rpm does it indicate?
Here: 100 rpm
